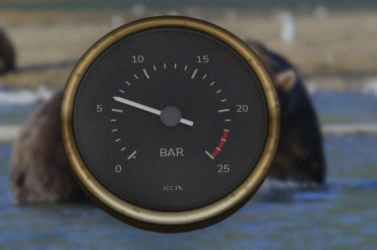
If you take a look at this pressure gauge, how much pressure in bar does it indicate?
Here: 6 bar
